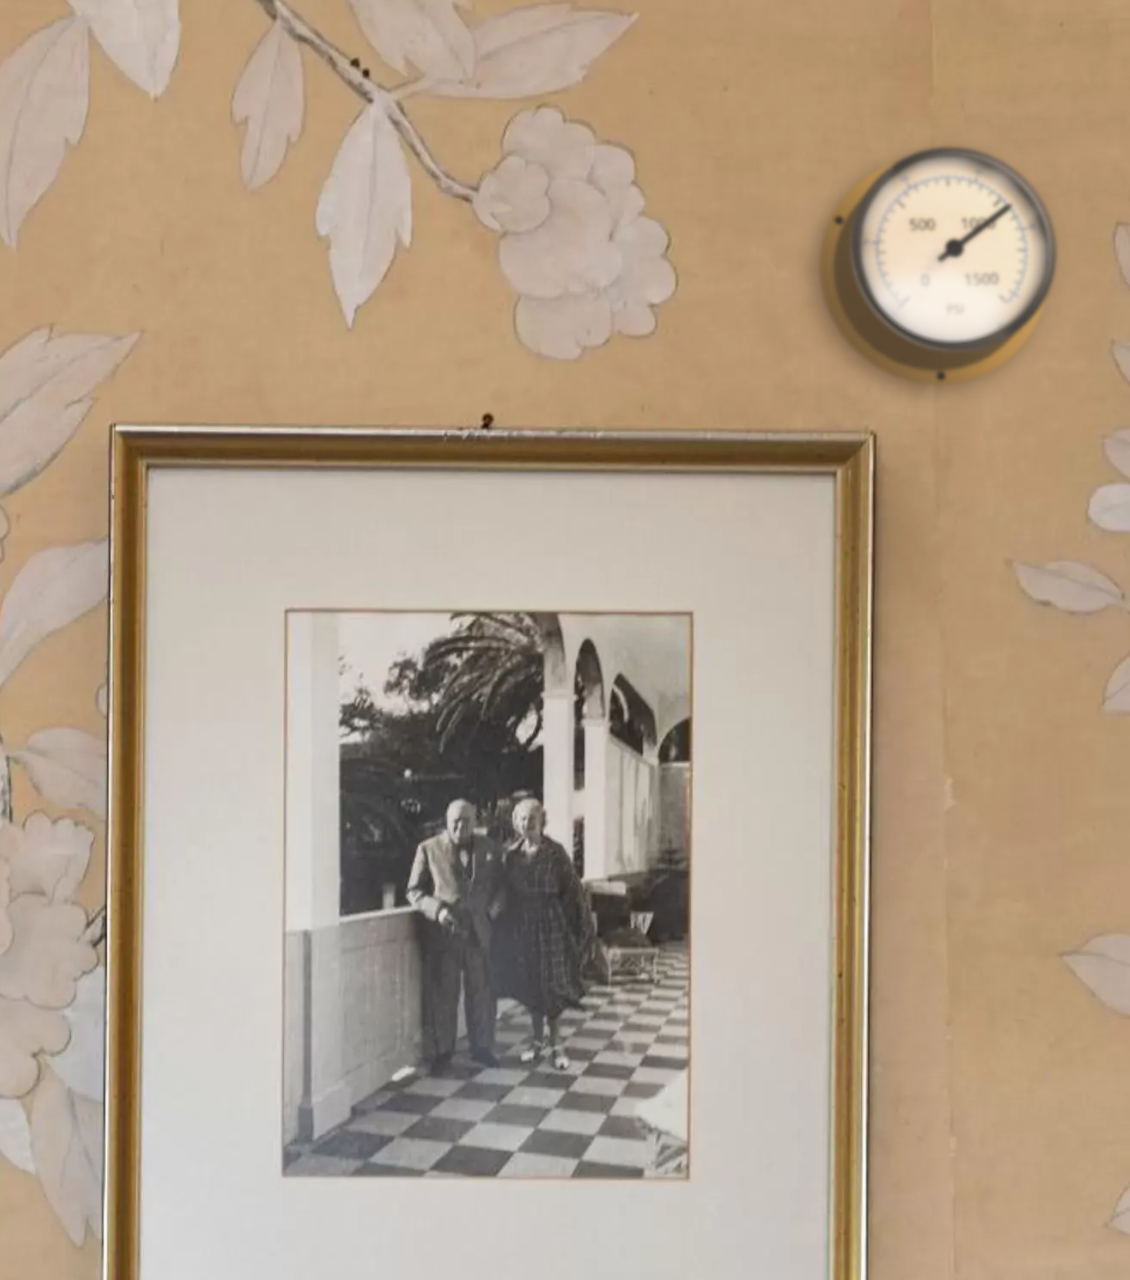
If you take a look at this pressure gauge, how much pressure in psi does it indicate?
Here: 1050 psi
